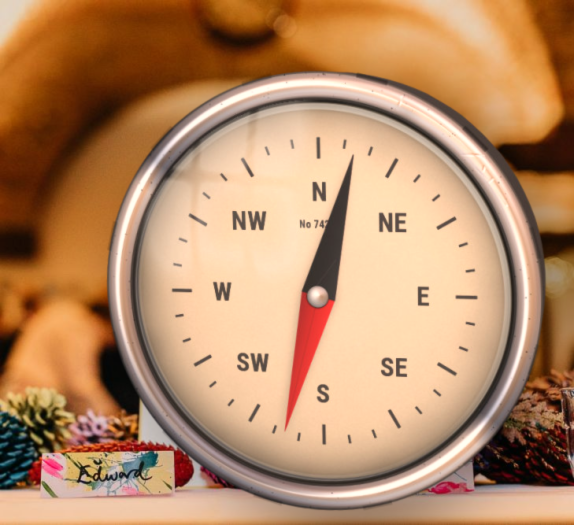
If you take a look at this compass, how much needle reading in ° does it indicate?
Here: 195 °
